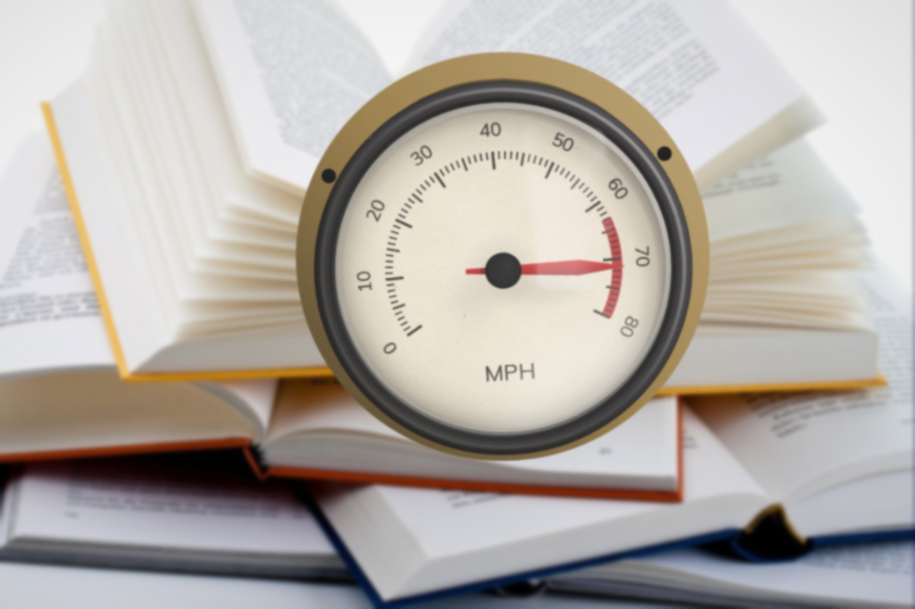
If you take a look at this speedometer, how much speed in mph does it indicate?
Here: 71 mph
